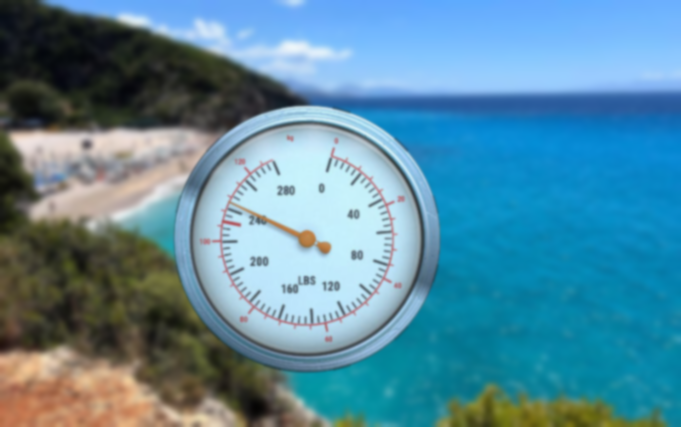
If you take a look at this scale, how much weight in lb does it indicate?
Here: 244 lb
